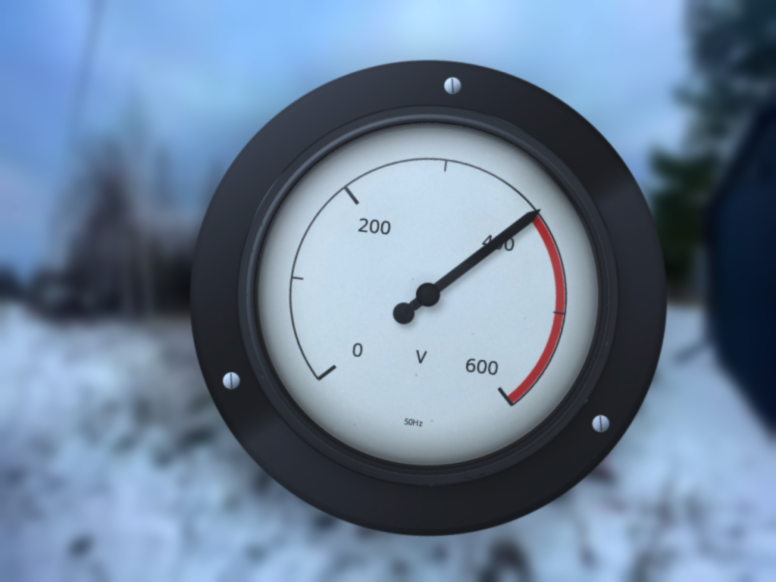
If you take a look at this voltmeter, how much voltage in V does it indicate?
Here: 400 V
